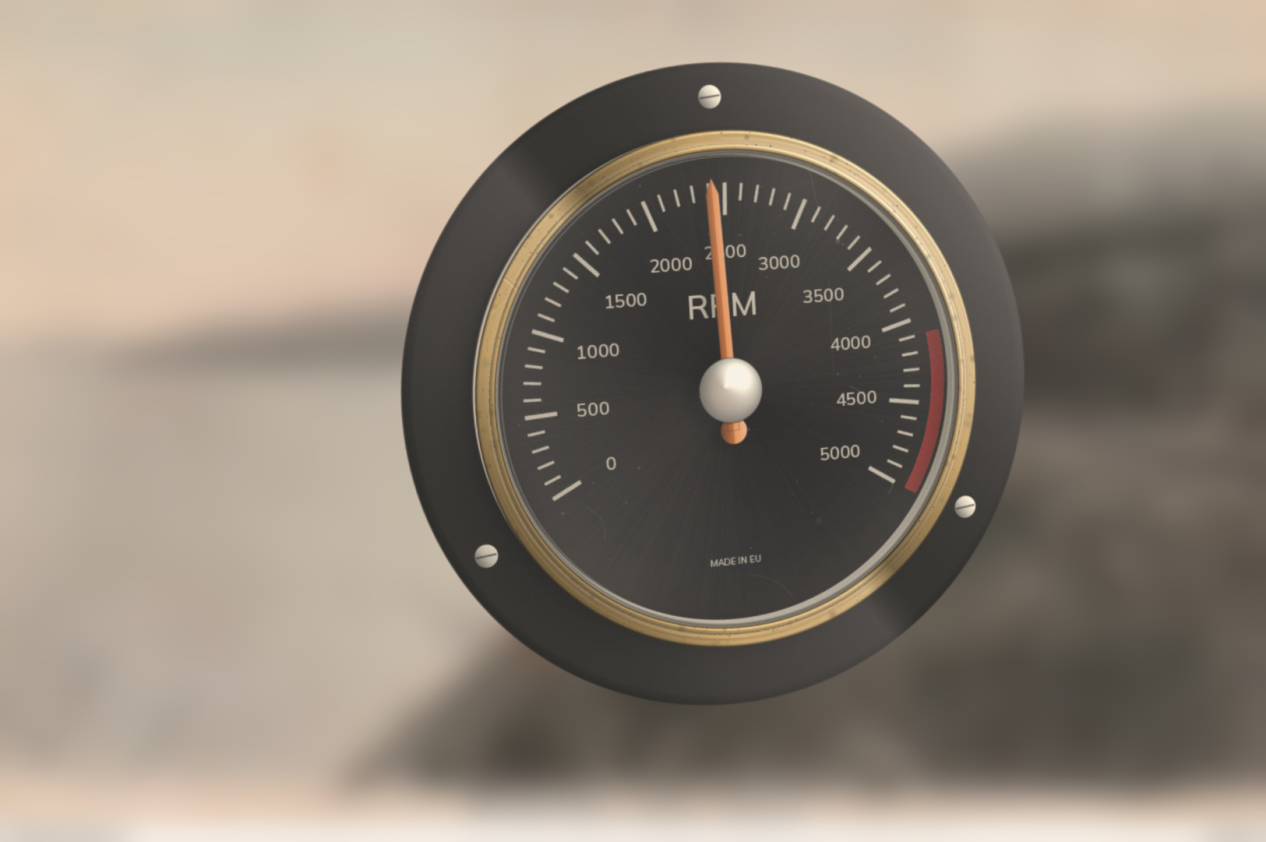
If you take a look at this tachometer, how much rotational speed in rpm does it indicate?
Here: 2400 rpm
